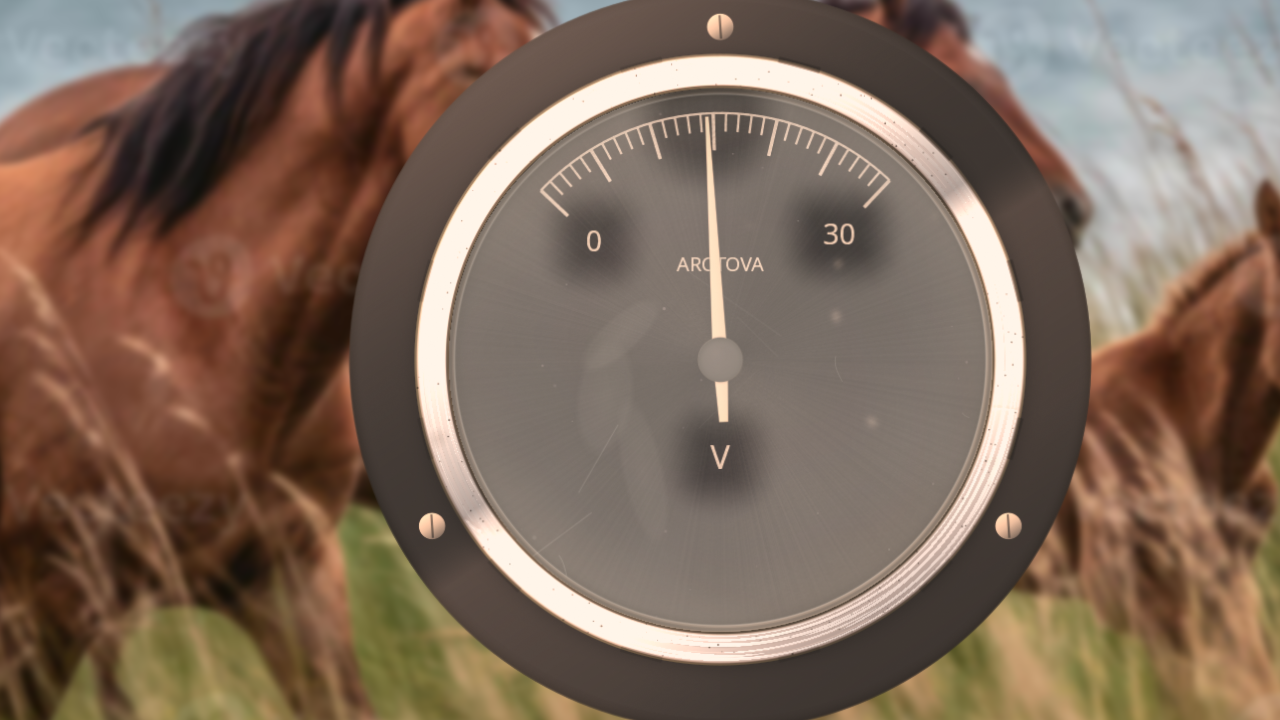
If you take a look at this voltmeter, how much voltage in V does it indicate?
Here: 14.5 V
